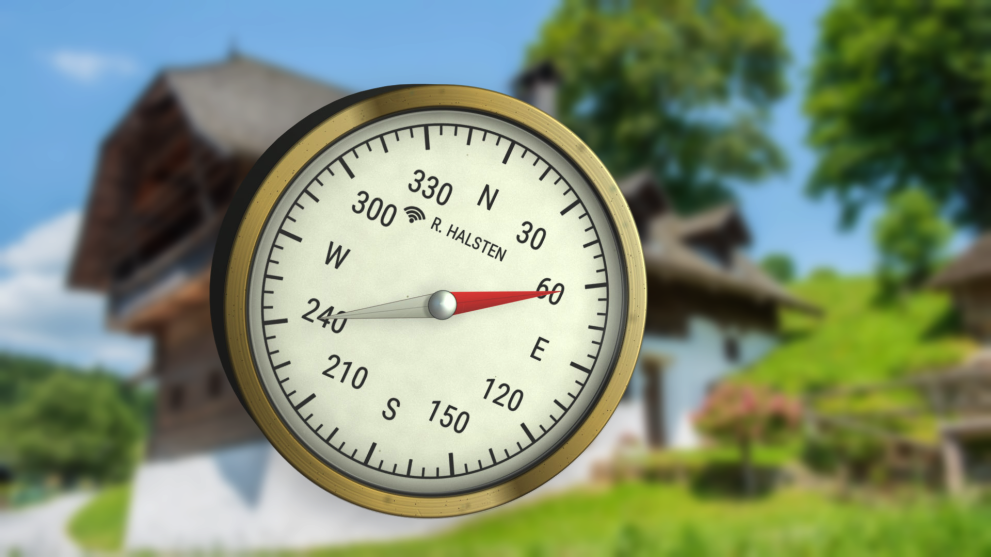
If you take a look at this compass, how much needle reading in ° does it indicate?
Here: 60 °
